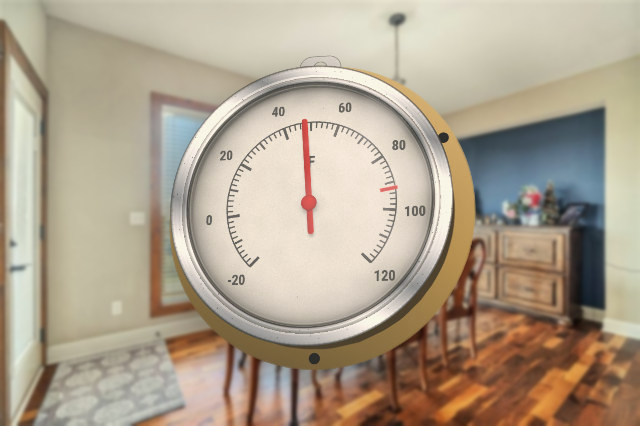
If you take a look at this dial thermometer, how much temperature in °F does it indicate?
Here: 48 °F
